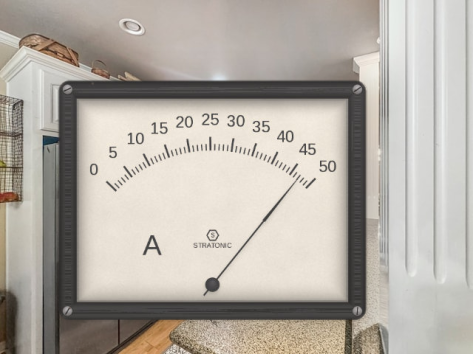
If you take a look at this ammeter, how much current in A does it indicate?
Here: 47 A
